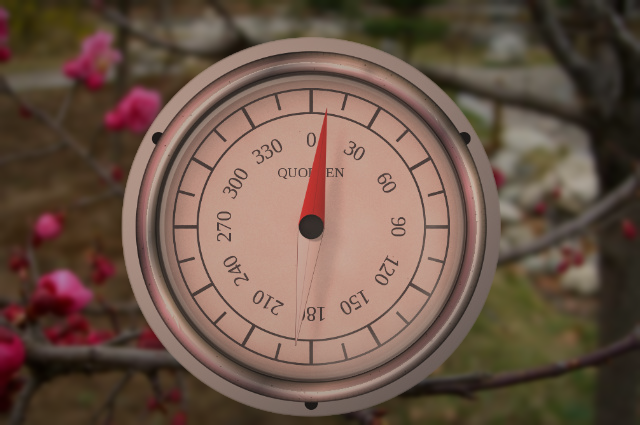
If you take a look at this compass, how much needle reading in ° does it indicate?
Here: 7.5 °
